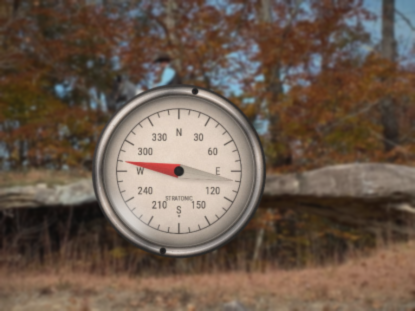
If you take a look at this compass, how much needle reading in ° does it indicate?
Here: 280 °
